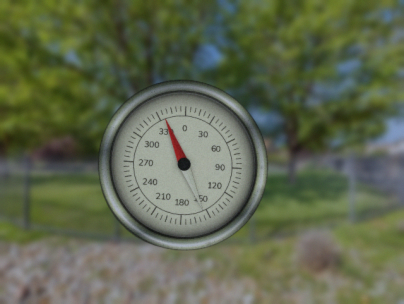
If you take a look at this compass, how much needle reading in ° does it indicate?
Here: 335 °
